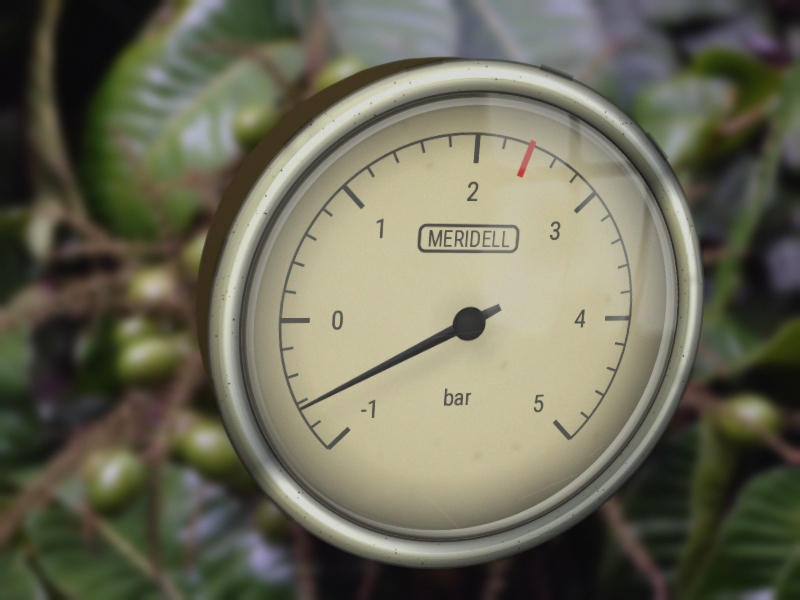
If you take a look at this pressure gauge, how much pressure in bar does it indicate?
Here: -0.6 bar
